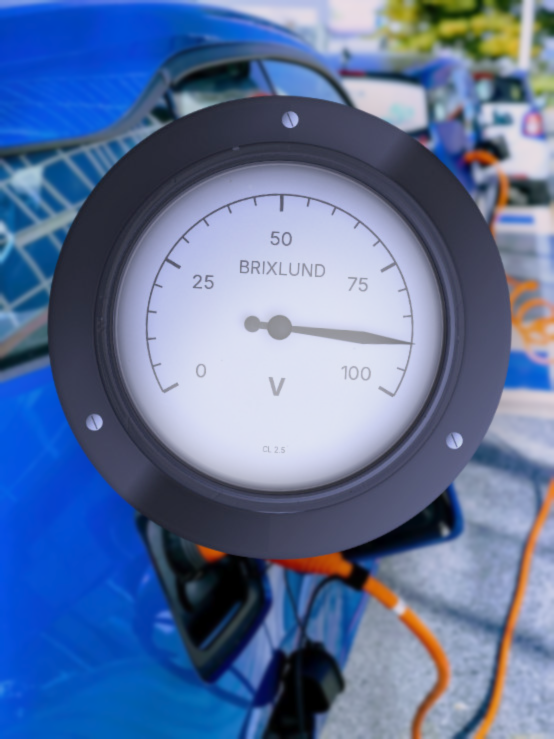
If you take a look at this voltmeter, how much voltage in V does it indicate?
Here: 90 V
